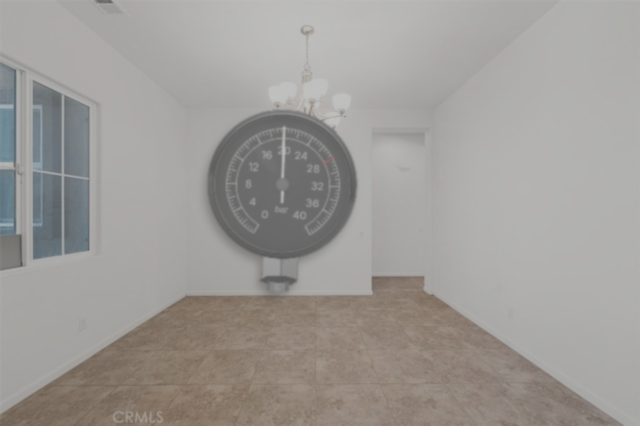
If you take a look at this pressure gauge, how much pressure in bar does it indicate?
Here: 20 bar
